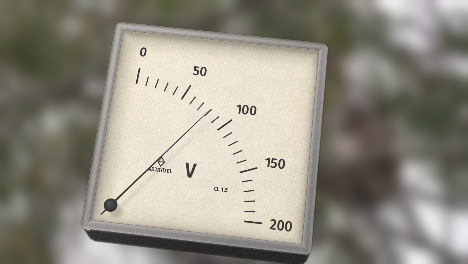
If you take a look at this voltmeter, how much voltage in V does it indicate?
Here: 80 V
